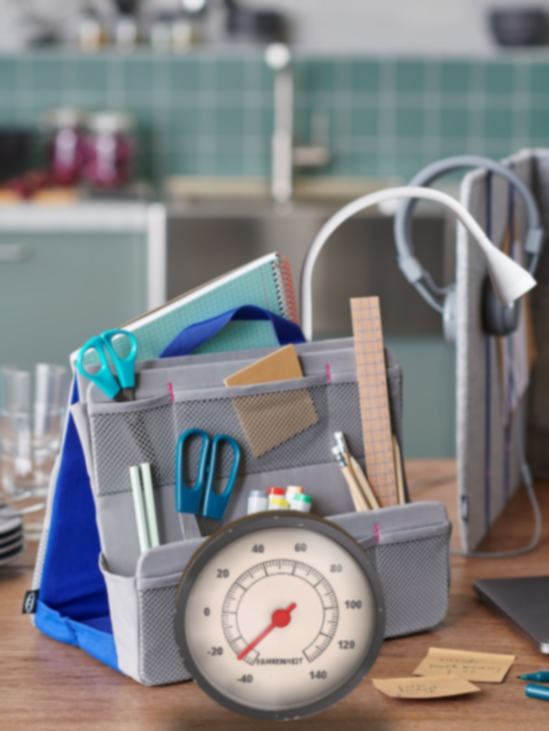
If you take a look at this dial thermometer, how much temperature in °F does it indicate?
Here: -30 °F
